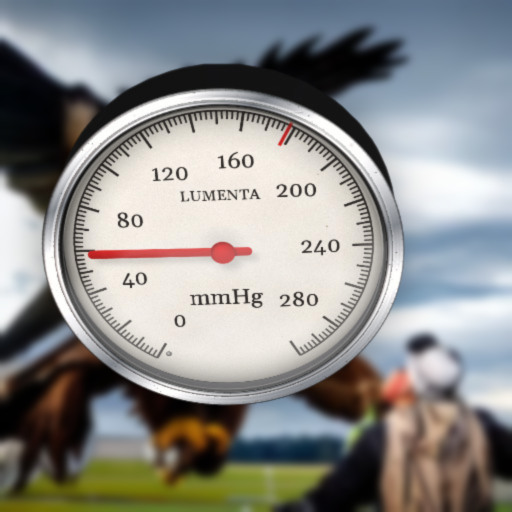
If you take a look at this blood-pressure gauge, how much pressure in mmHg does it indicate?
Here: 60 mmHg
